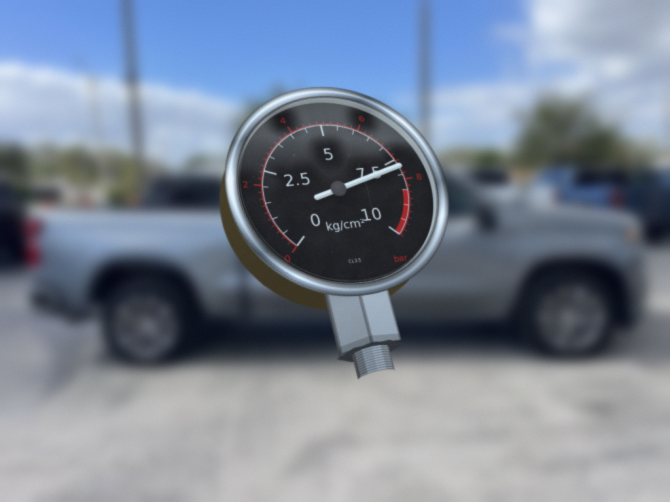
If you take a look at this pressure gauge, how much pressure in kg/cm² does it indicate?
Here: 7.75 kg/cm²
